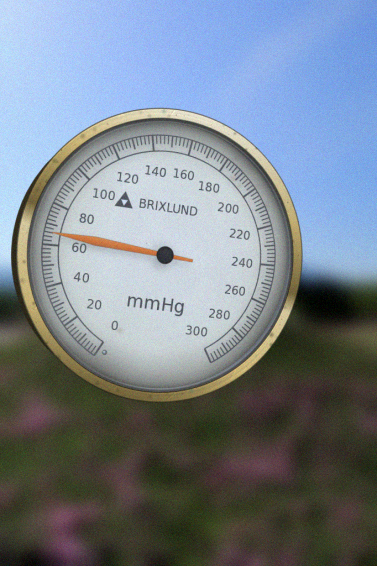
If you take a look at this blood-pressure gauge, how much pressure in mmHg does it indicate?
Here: 66 mmHg
